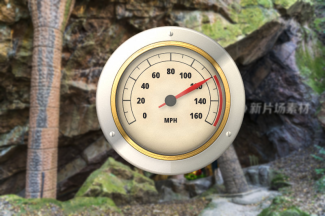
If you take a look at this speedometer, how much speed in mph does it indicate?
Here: 120 mph
